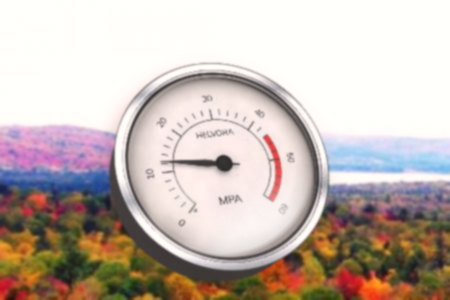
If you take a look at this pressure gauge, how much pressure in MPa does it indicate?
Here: 12 MPa
